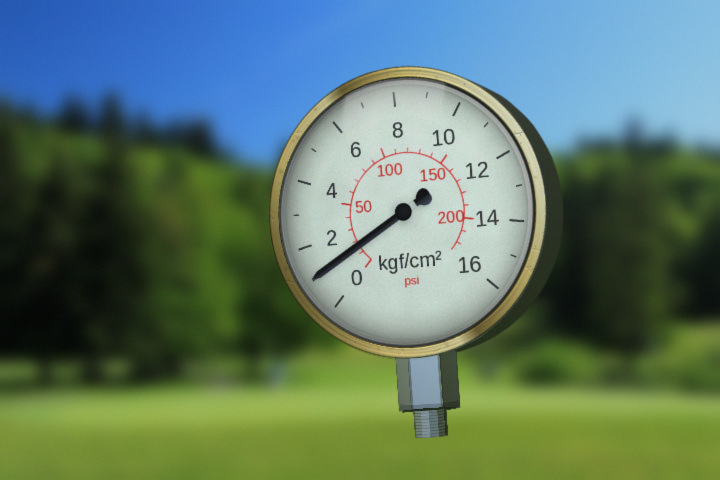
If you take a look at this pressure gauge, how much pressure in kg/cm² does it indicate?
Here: 1 kg/cm²
